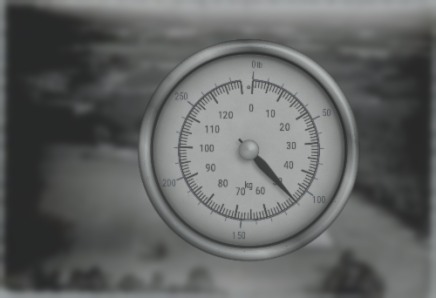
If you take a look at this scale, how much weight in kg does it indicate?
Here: 50 kg
